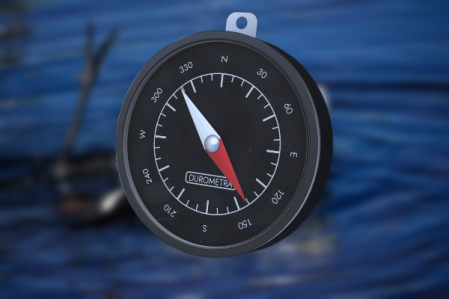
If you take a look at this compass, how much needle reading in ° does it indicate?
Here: 140 °
